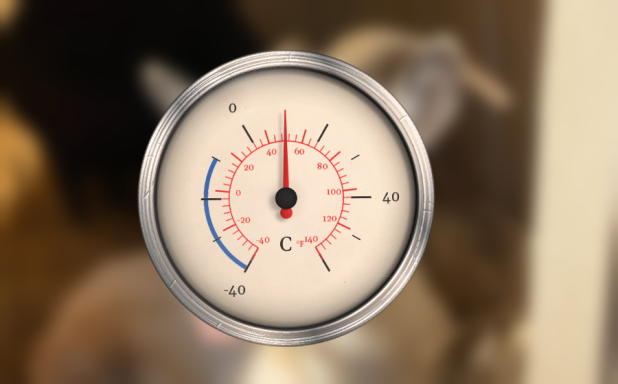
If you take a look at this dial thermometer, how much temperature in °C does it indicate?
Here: 10 °C
